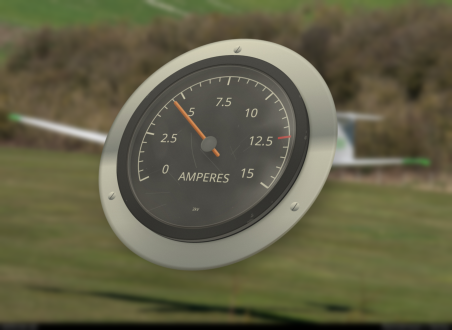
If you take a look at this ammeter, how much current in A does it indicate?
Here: 4.5 A
